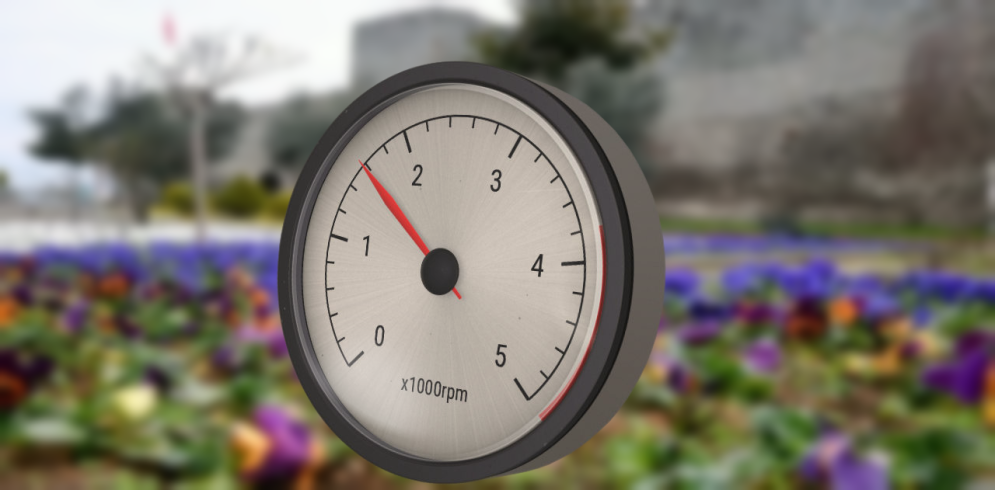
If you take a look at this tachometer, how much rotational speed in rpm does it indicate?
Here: 1600 rpm
